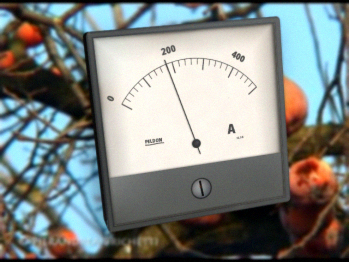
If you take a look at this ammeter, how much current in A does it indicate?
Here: 180 A
